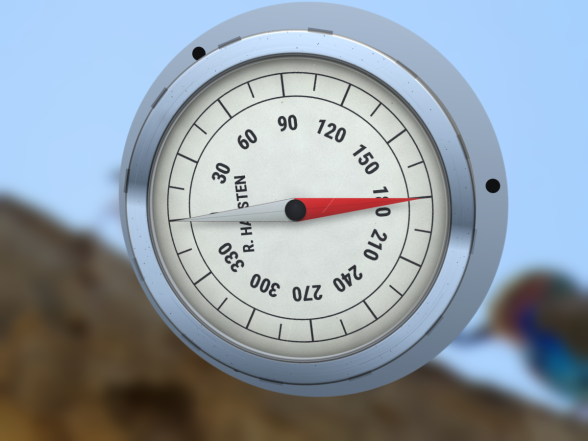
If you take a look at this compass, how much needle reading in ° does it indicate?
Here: 180 °
